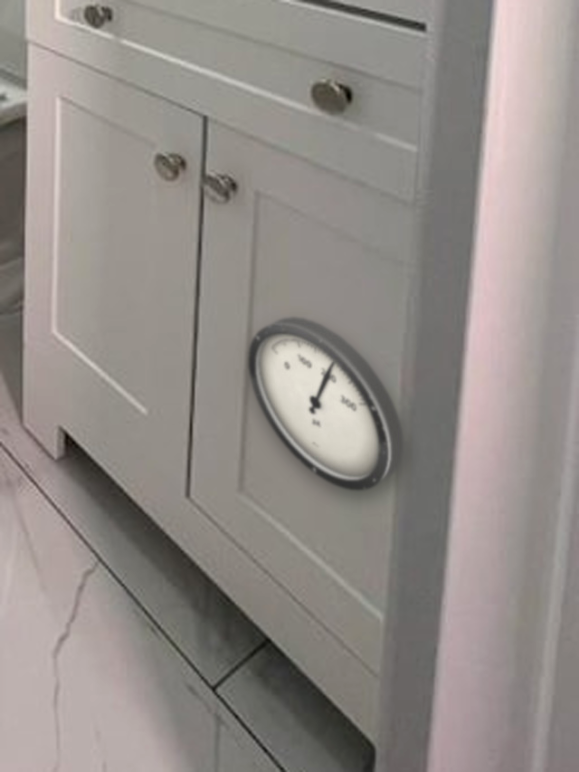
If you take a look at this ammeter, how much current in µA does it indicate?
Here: 200 µA
